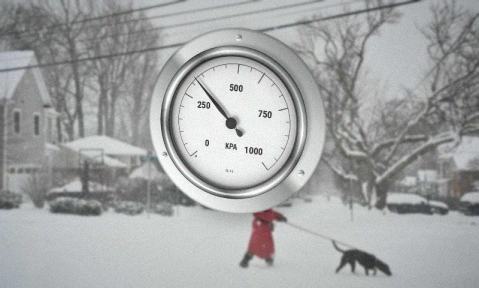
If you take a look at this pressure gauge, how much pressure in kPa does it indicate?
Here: 325 kPa
